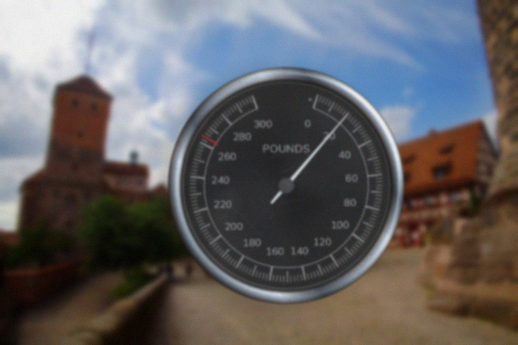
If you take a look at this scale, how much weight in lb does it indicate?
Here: 20 lb
